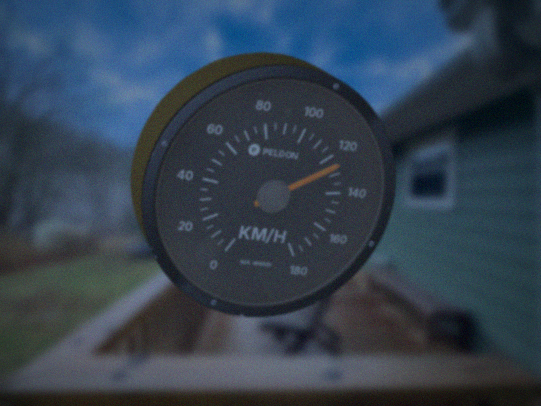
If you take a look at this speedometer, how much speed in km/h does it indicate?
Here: 125 km/h
